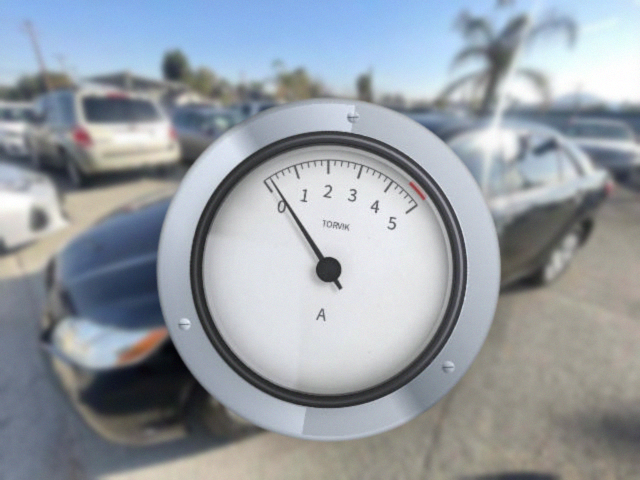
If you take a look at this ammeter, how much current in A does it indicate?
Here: 0.2 A
